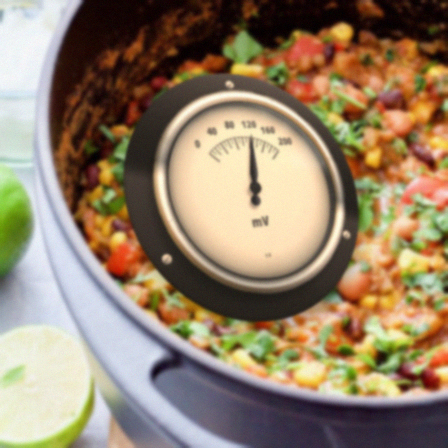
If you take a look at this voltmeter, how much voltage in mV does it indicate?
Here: 120 mV
